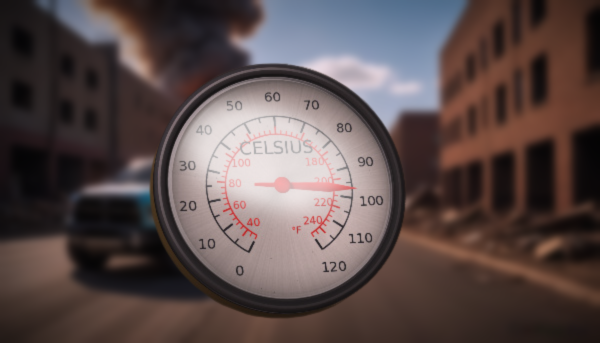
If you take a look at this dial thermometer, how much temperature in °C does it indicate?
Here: 97.5 °C
